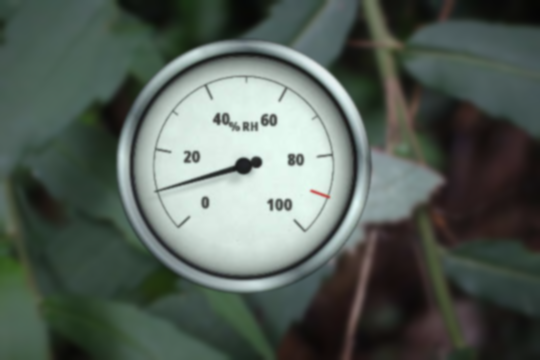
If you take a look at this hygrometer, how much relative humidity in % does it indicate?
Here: 10 %
